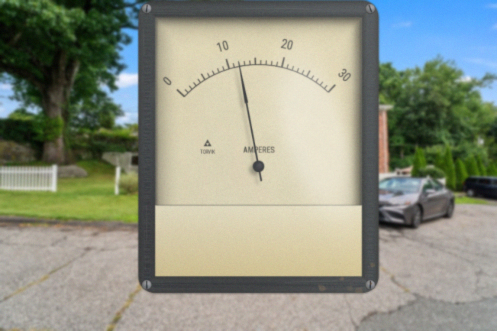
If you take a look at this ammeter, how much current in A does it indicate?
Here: 12 A
